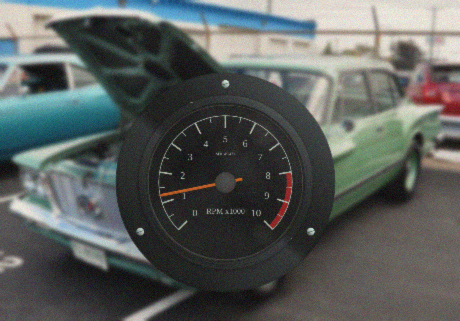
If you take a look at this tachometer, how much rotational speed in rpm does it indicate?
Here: 1250 rpm
